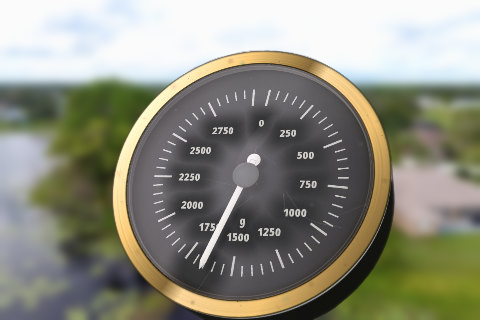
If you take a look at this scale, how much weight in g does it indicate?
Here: 1650 g
